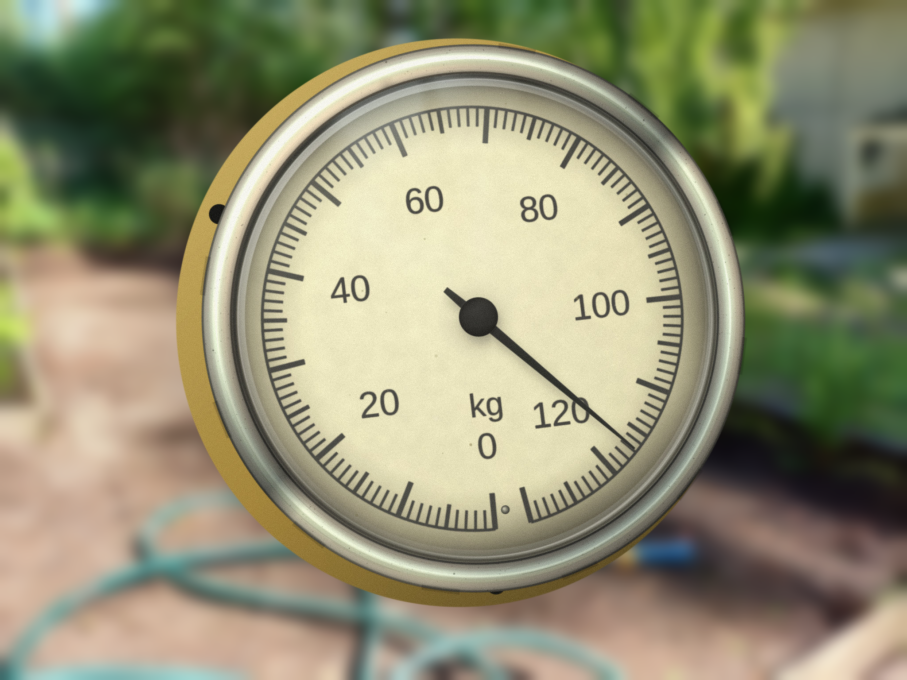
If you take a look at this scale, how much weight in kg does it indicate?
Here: 117 kg
